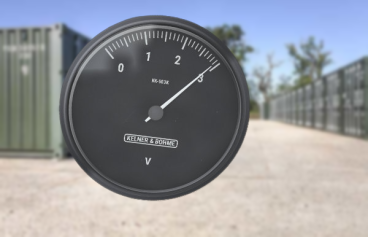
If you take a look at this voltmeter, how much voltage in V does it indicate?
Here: 2.9 V
